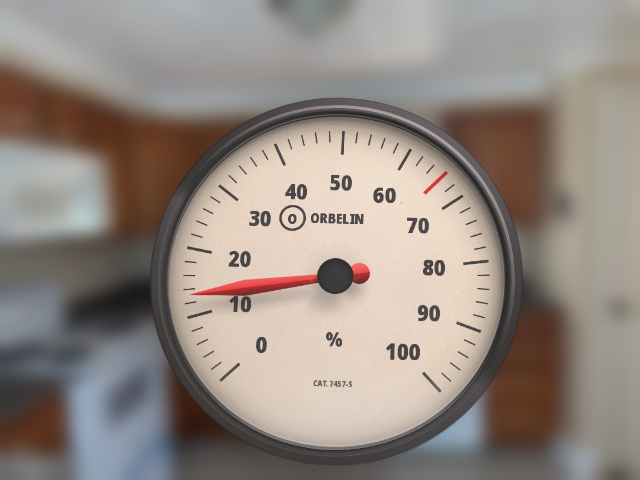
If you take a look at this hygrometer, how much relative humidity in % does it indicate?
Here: 13 %
